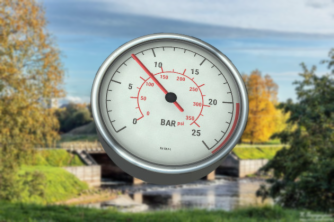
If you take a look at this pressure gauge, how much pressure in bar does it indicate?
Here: 8 bar
